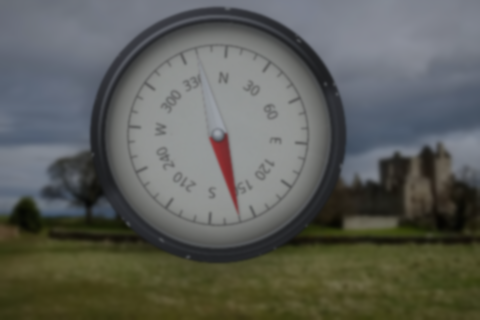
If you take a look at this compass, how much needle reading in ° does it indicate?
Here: 160 °
